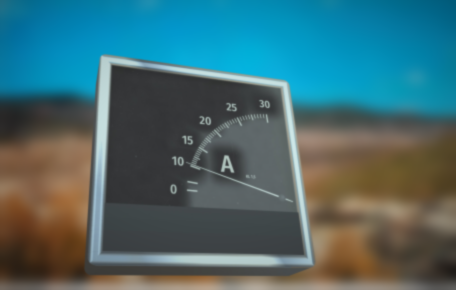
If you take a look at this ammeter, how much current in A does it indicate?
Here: 10 A
